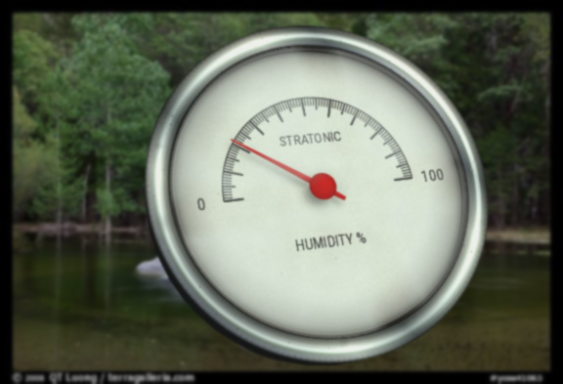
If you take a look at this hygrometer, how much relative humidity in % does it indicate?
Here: 20 %
